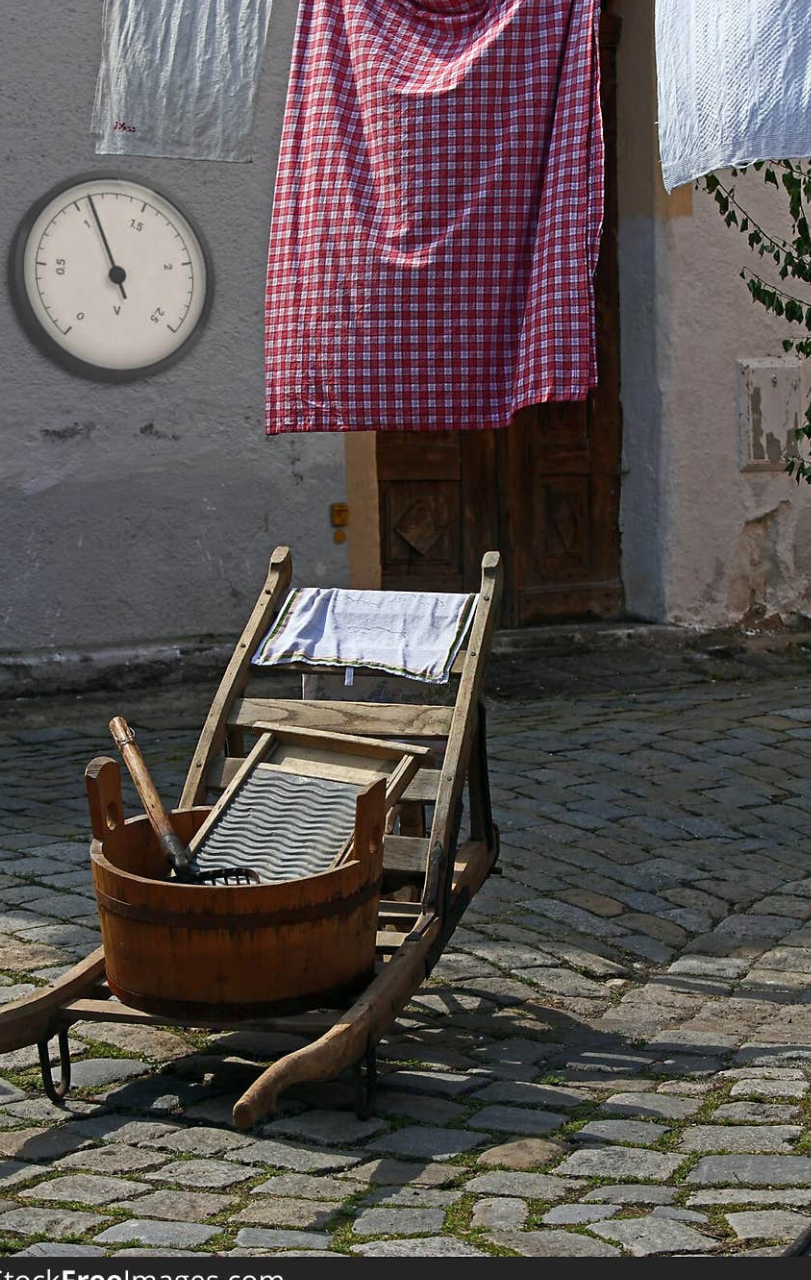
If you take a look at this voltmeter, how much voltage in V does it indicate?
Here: 1.1 V
